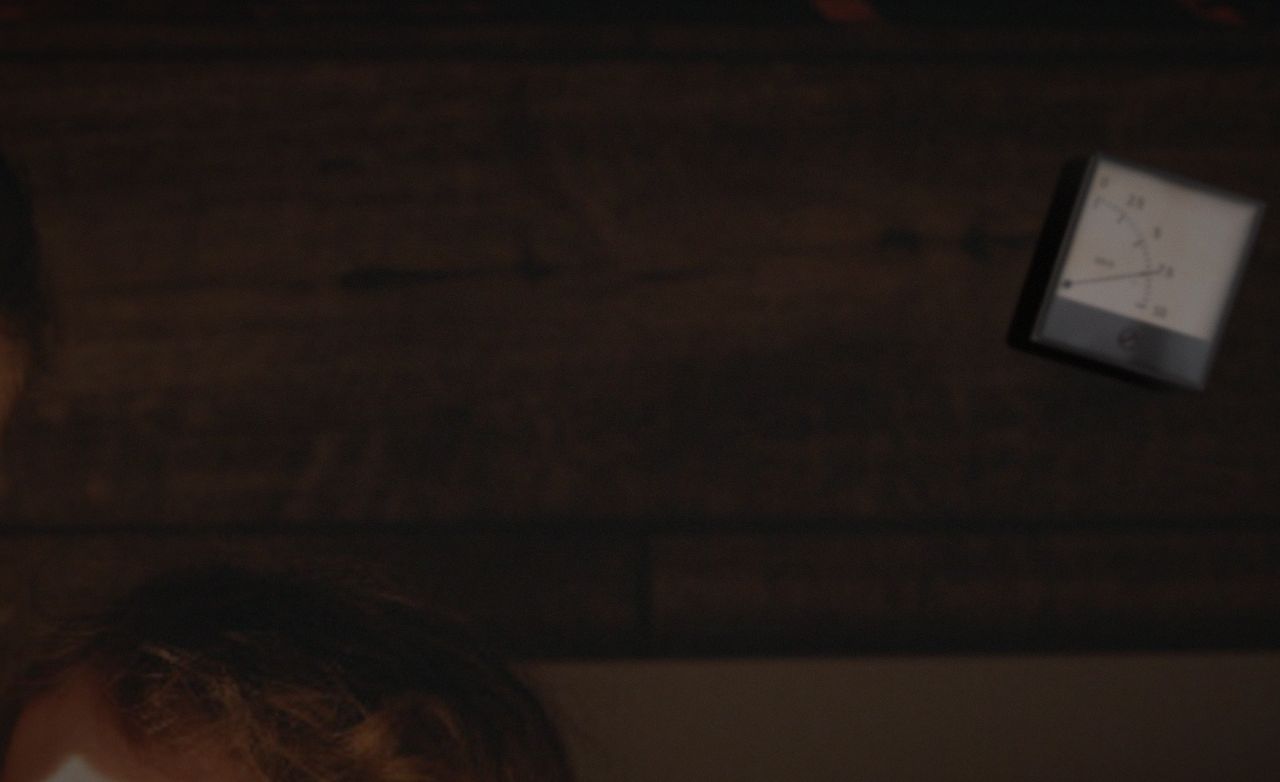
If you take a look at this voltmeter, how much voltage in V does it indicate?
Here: 7.5 V
